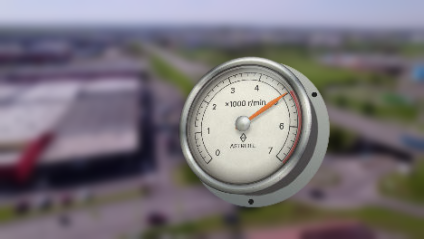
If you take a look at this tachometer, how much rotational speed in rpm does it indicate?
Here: 5000 rpm
